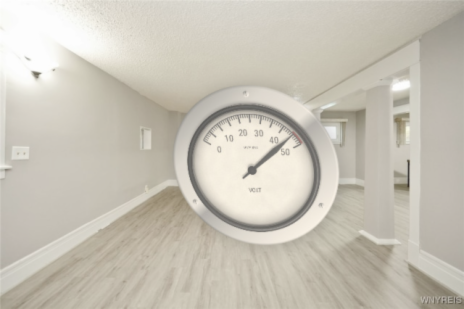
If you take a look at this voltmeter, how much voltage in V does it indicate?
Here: 45 V
